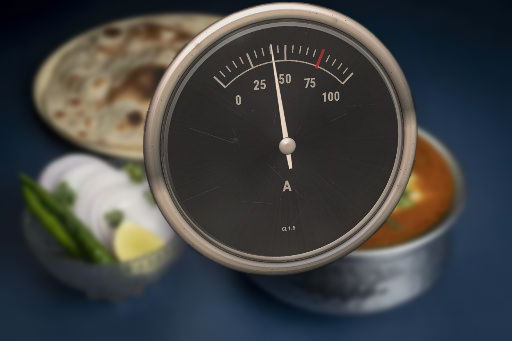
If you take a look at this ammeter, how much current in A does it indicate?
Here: 40 A
